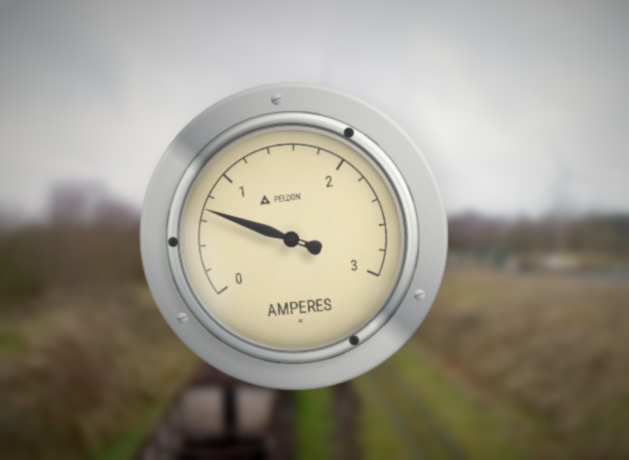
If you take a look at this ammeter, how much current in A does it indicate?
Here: 0.7 A
